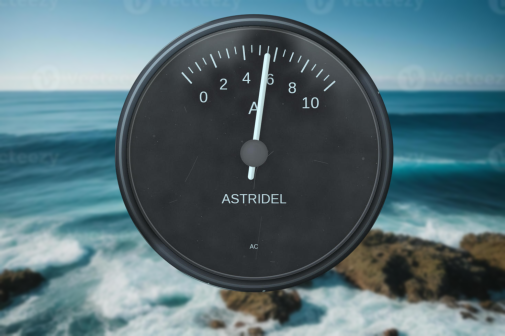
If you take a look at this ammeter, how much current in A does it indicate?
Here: 5.5 A
